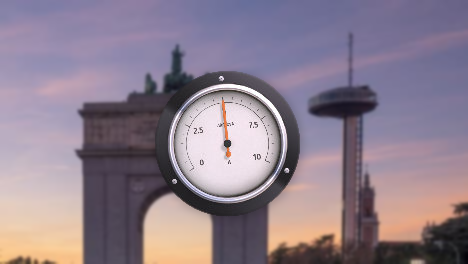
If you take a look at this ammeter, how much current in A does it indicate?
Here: 5 A
